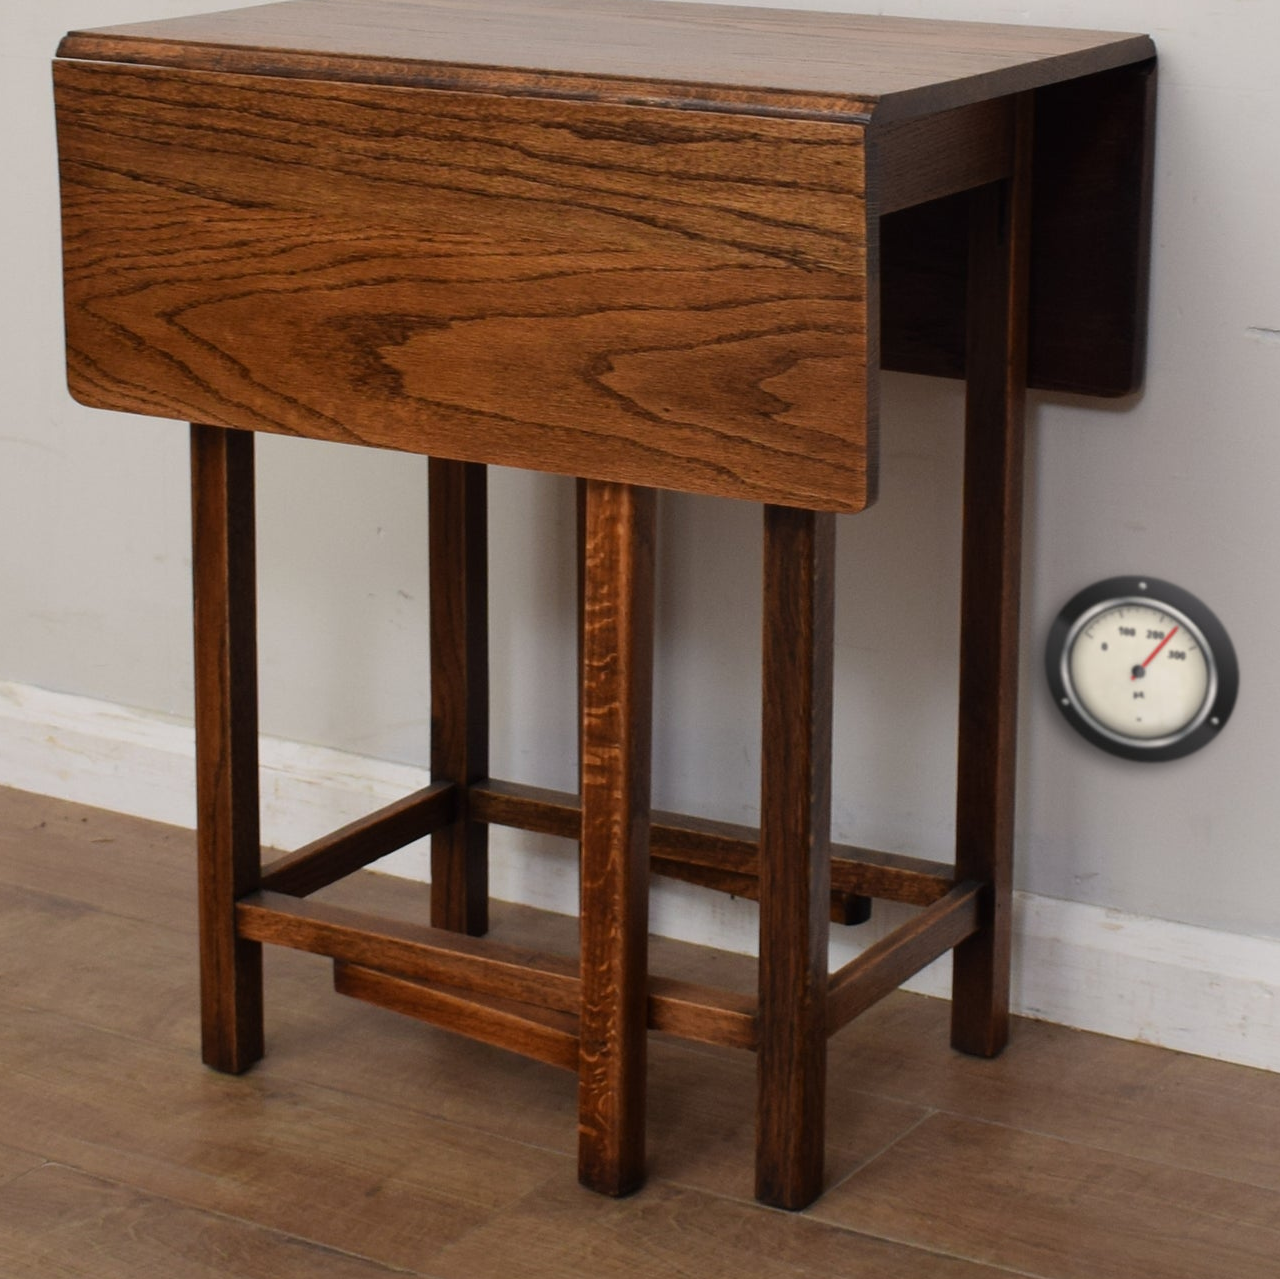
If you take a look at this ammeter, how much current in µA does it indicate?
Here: 240 µA
